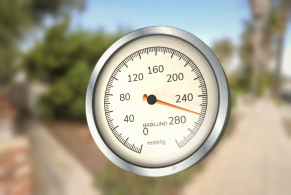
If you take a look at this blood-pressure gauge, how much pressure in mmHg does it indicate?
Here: 260 mmHg
